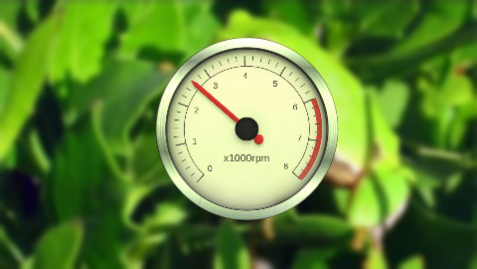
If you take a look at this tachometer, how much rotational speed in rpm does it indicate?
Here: 2600 rpm
